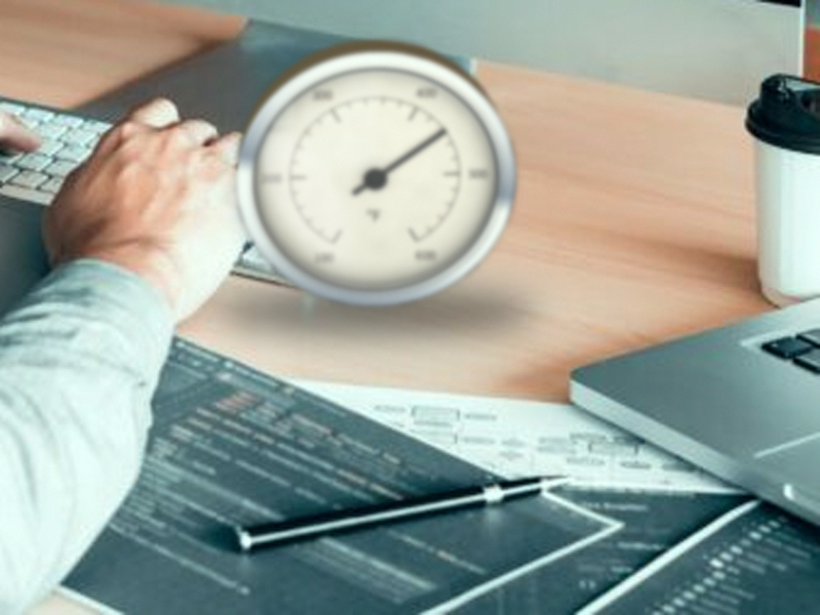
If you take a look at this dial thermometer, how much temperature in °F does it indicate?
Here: 440 °F
